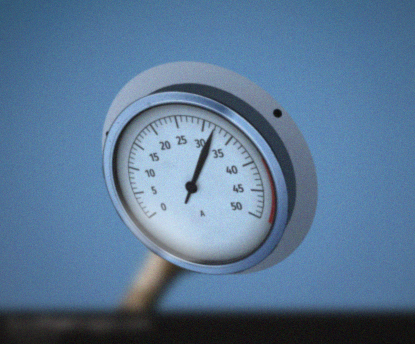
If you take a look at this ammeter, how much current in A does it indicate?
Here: 32 A
